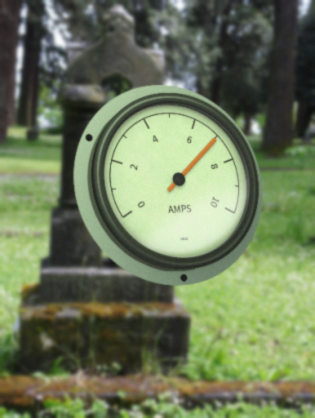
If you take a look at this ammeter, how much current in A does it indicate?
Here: 7 A
